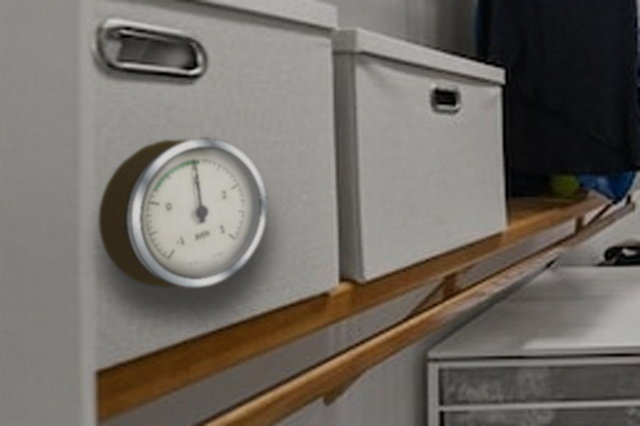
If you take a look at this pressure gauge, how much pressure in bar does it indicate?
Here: 1 bar
